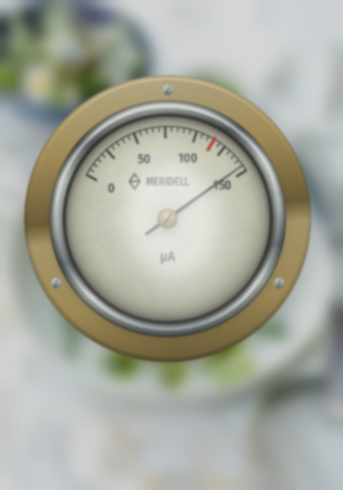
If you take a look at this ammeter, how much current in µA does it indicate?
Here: 145 µA
